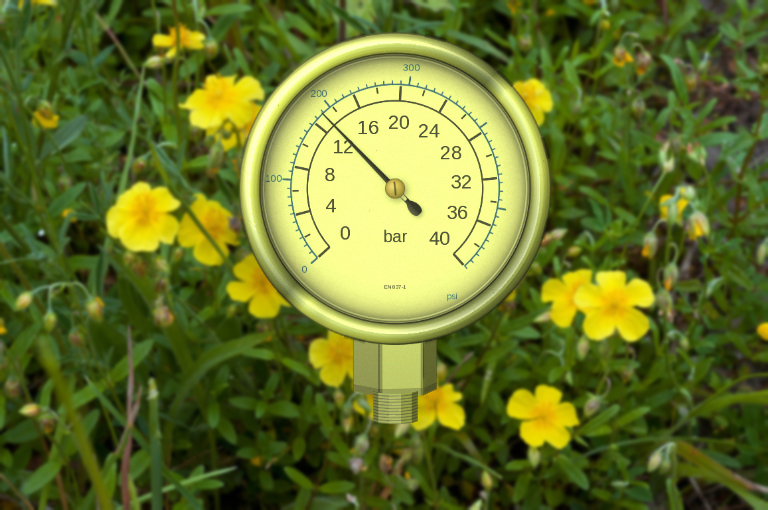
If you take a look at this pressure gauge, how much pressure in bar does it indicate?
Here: 13 bar
